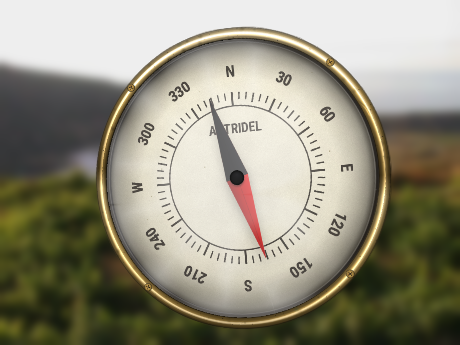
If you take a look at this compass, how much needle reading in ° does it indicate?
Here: 165 °
